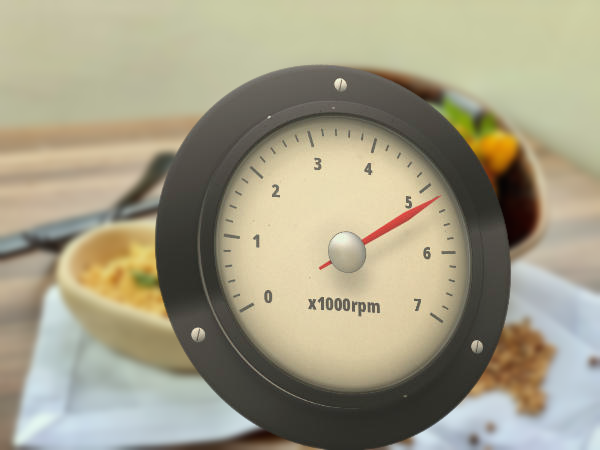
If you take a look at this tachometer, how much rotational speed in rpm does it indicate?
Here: 5200 rpm
